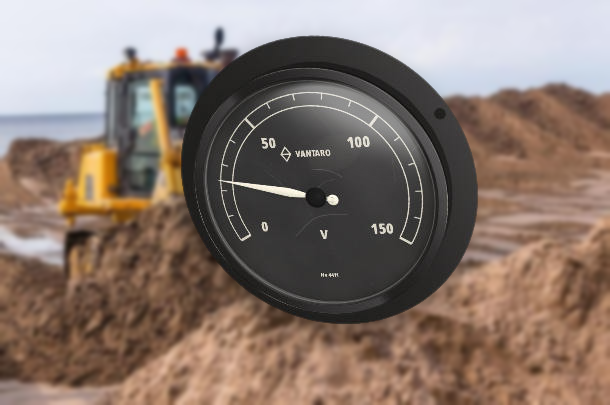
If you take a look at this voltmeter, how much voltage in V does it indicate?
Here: 25 V
